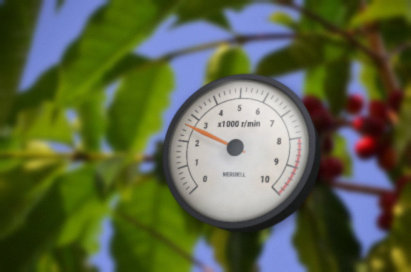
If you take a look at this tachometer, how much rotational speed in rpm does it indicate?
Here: 2600 rpm
